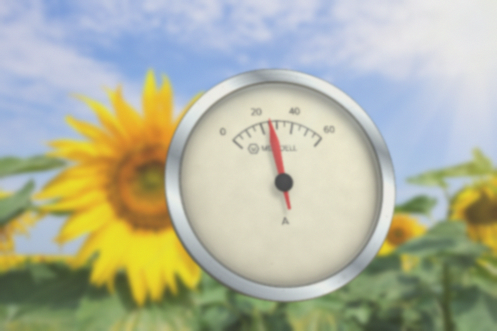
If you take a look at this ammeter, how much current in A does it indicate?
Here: 25 A
